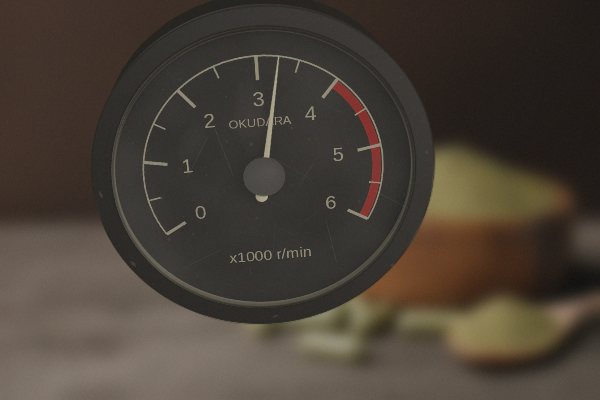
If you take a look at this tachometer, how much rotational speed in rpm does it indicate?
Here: 3250 rpm
